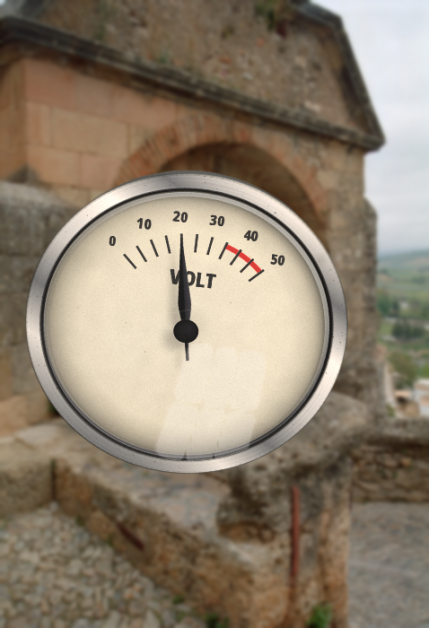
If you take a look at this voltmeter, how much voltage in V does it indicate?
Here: 20 V
